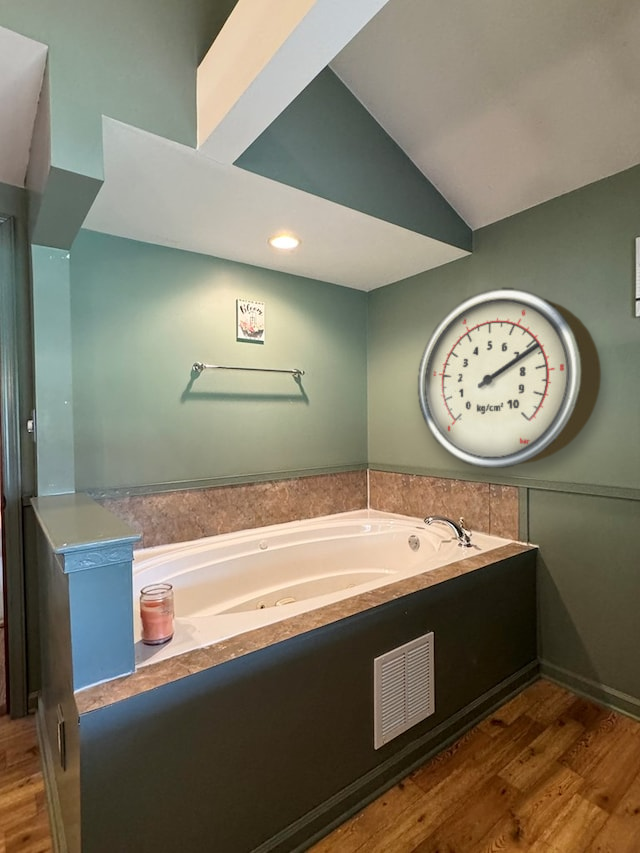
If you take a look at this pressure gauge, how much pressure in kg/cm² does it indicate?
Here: 7.25 kg/cm²
